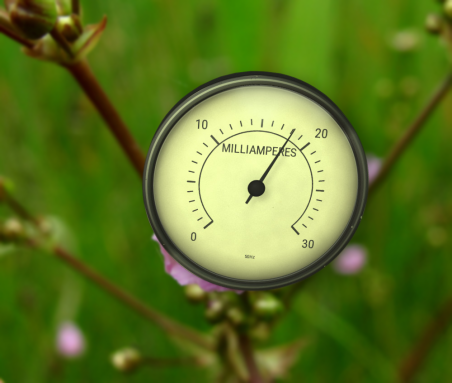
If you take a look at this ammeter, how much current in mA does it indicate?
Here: 18 mA
